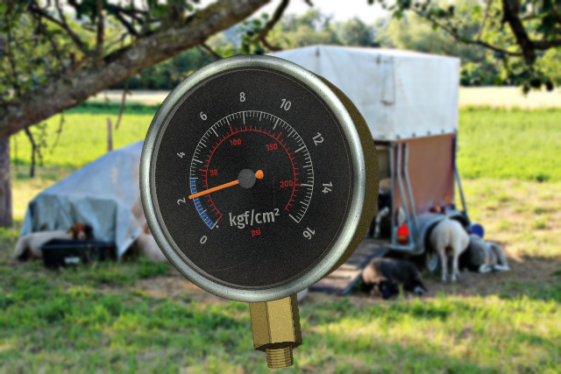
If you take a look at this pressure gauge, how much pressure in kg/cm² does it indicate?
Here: 2 kg/cm²
